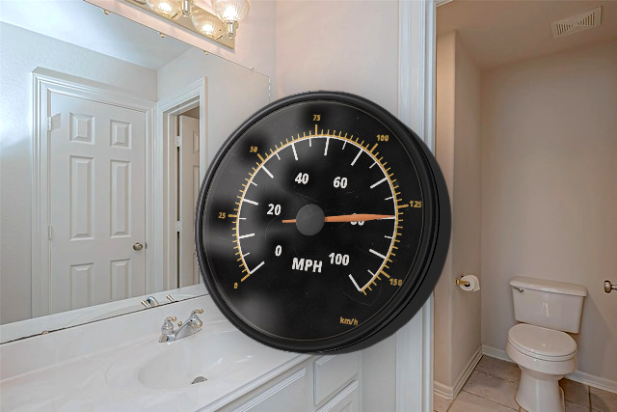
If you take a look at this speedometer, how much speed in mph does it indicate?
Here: 80 mph
